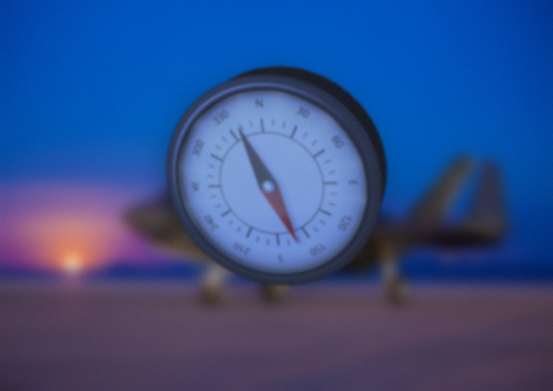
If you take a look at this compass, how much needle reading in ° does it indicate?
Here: 160 °
